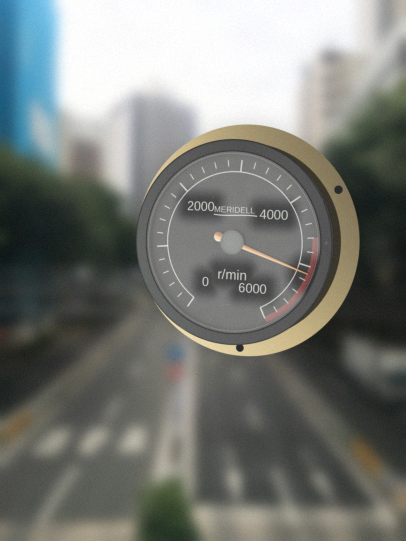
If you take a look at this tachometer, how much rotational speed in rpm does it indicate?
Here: 5100 rpm
